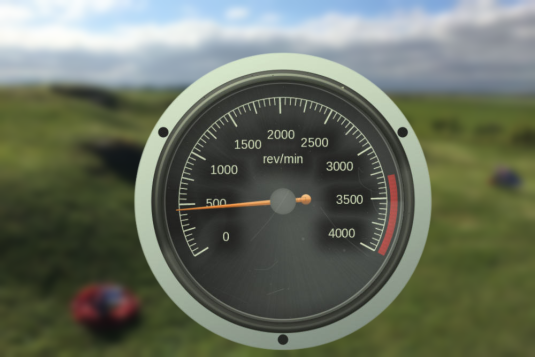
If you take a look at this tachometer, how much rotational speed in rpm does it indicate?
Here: 450 rpm
